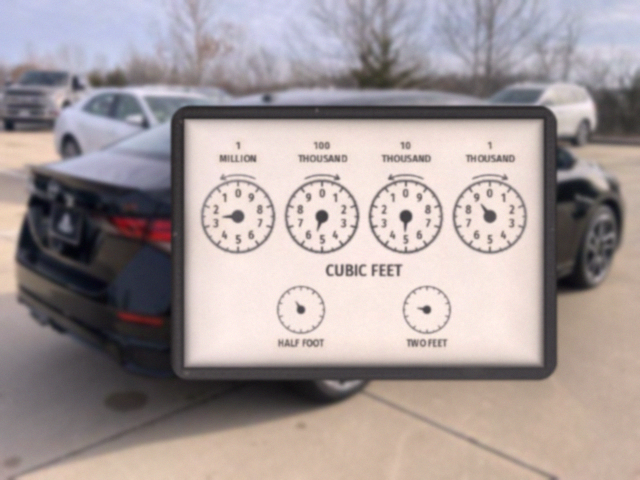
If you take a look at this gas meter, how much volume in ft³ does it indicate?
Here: 254900 ft³
